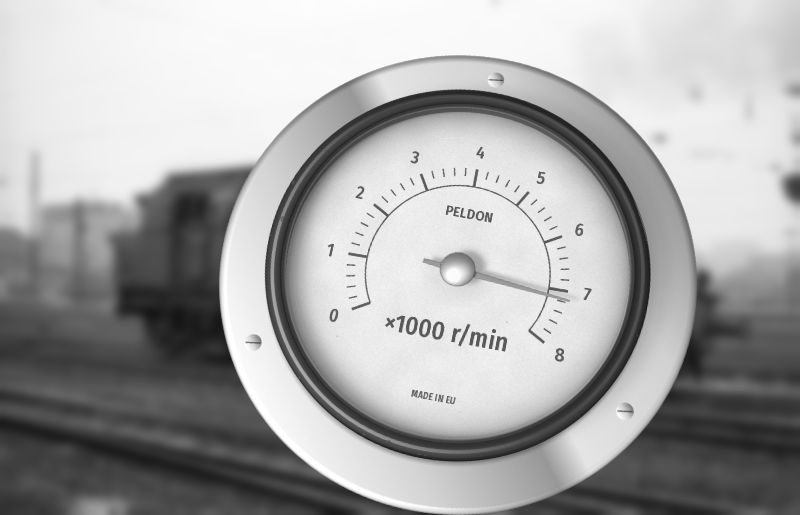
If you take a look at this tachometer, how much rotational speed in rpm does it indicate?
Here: 7200 rpm
